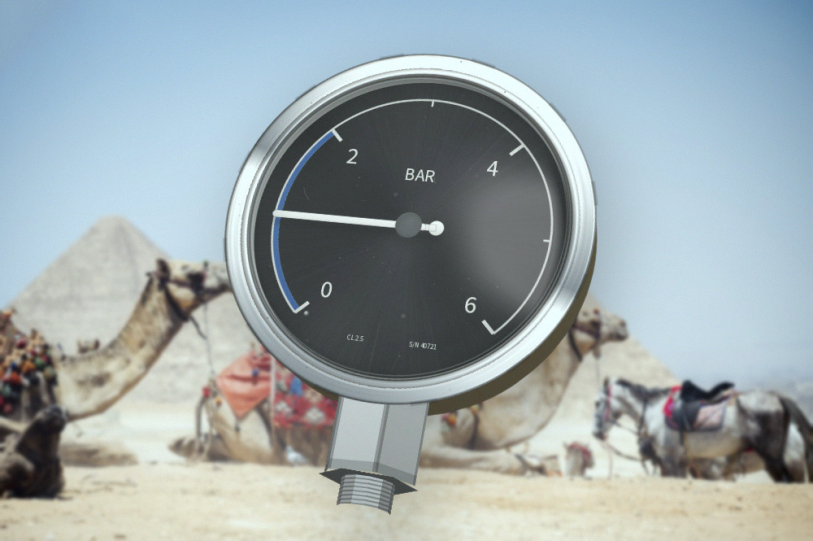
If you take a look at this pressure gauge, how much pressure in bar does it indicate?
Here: 1 bar
